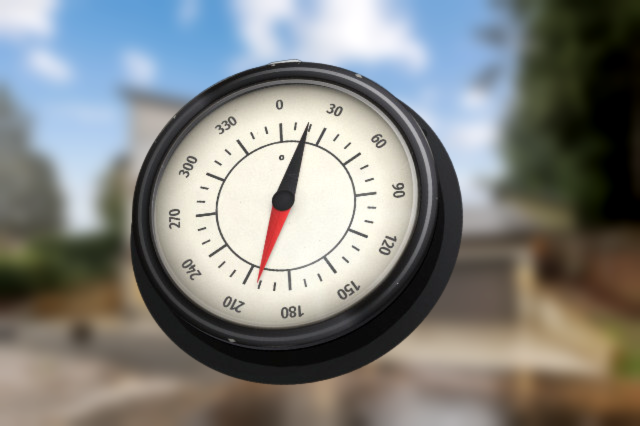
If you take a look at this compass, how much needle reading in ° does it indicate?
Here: 200 °
